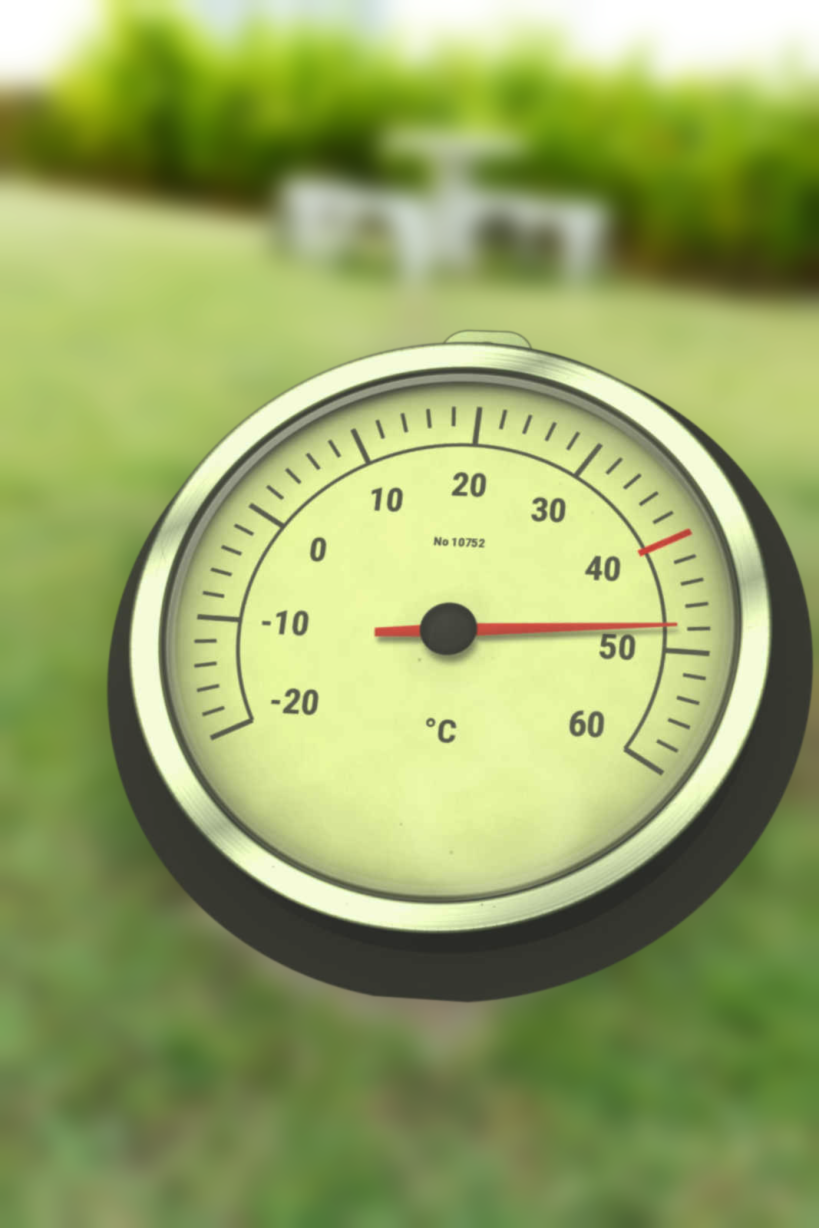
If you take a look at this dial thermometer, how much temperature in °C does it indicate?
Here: 48 °C
